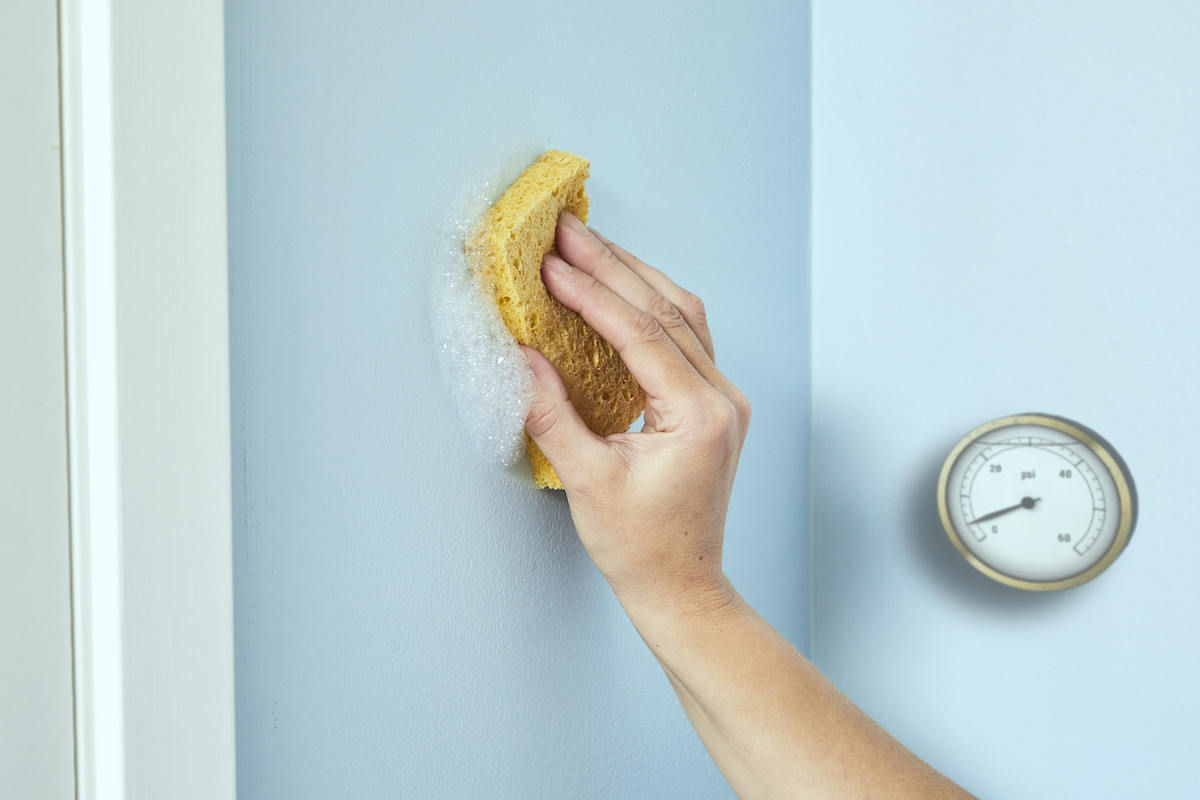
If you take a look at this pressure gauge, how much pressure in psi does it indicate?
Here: 4 psi
